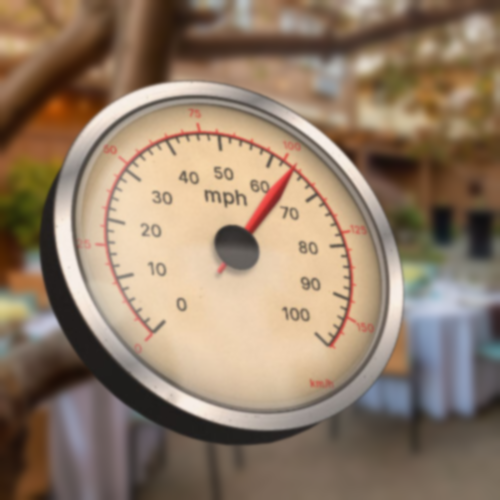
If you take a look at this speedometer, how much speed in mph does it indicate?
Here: 64 mph
